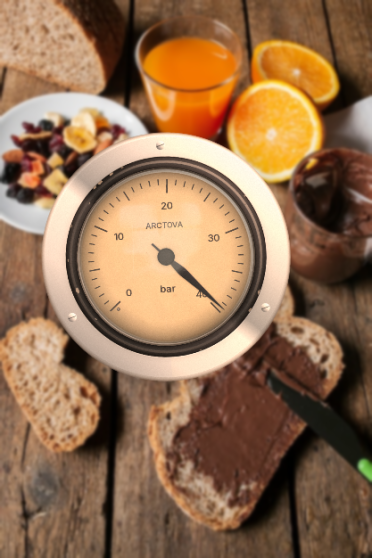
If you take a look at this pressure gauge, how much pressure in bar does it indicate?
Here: 39.5 bar
